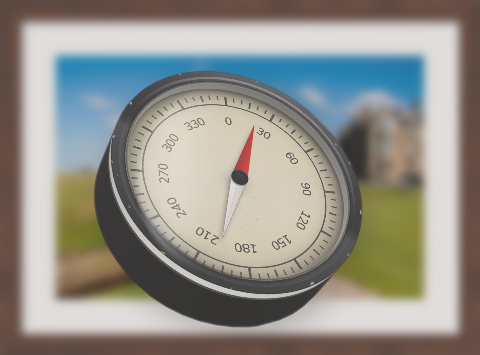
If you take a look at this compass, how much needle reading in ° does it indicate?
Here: 20 °
